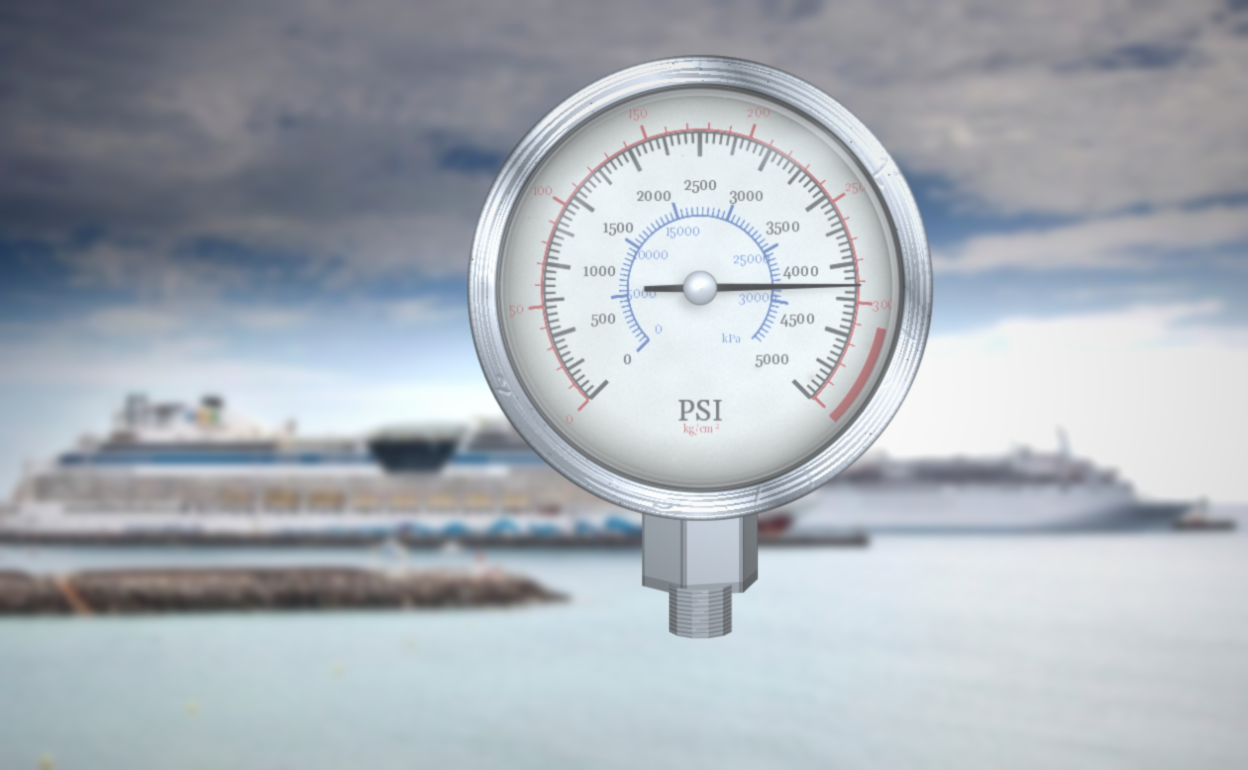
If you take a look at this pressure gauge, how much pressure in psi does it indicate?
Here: 4150 psi
